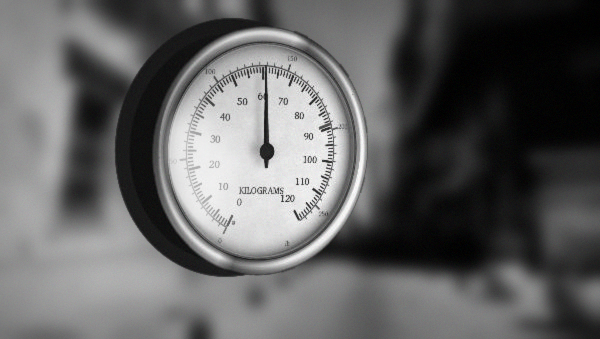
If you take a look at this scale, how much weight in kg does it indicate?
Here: 60 kg
